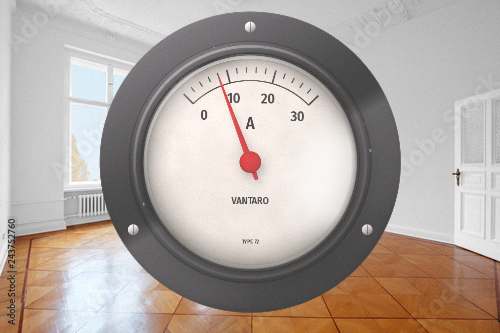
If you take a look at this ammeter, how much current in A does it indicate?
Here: 8 A
